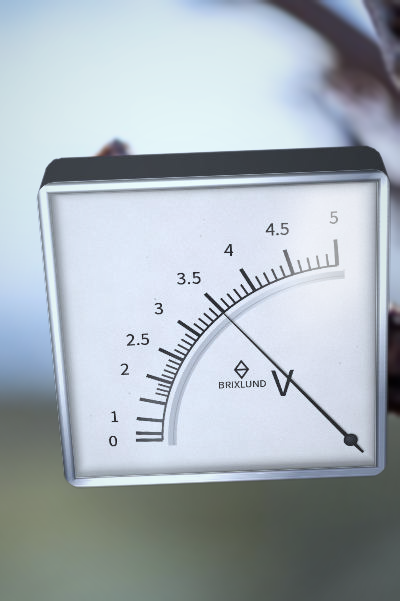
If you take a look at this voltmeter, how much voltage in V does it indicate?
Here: 3.5 V
